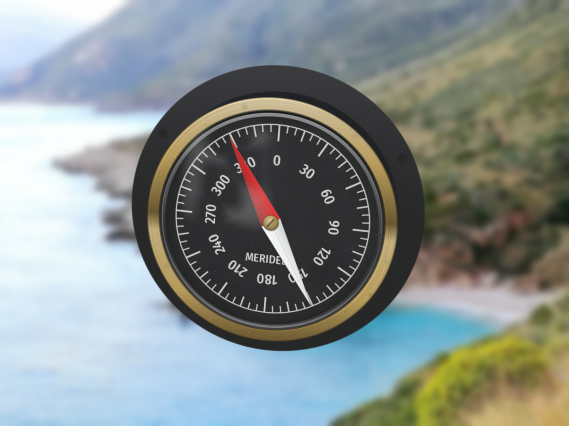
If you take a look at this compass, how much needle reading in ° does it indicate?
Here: 330 °
